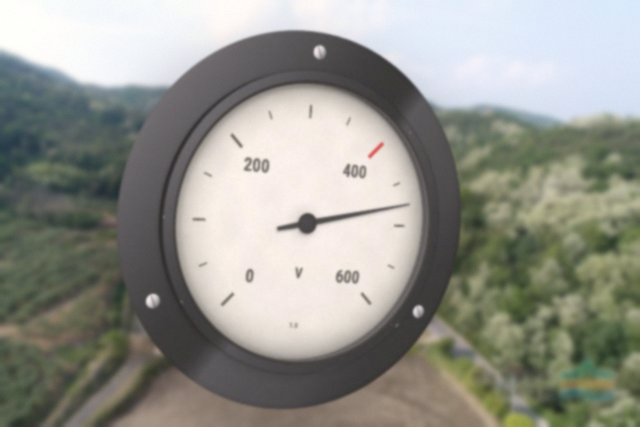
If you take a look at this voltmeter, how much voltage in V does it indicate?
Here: 475 V
